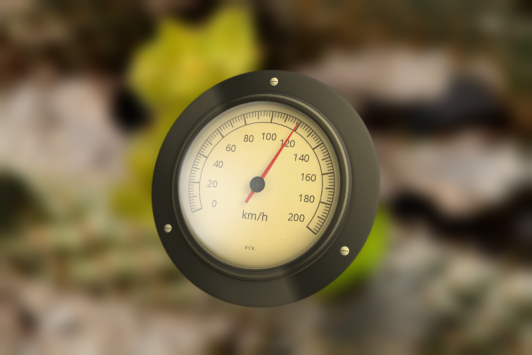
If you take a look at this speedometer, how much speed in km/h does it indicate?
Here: 120 km/h
